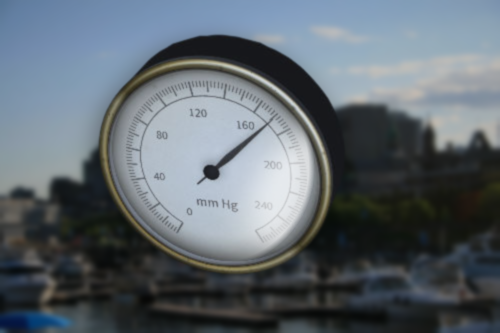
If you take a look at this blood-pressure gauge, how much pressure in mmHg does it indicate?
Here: 170 mmHg
